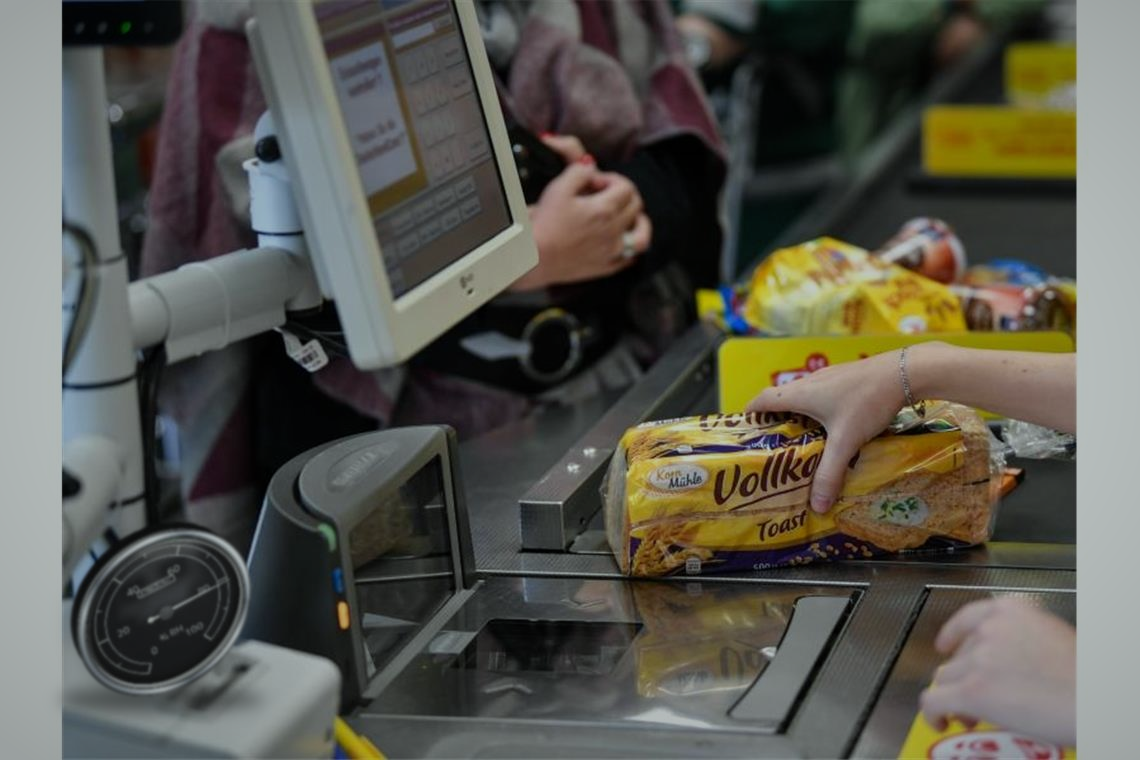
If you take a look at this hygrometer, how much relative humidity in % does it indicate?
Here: 80 %
